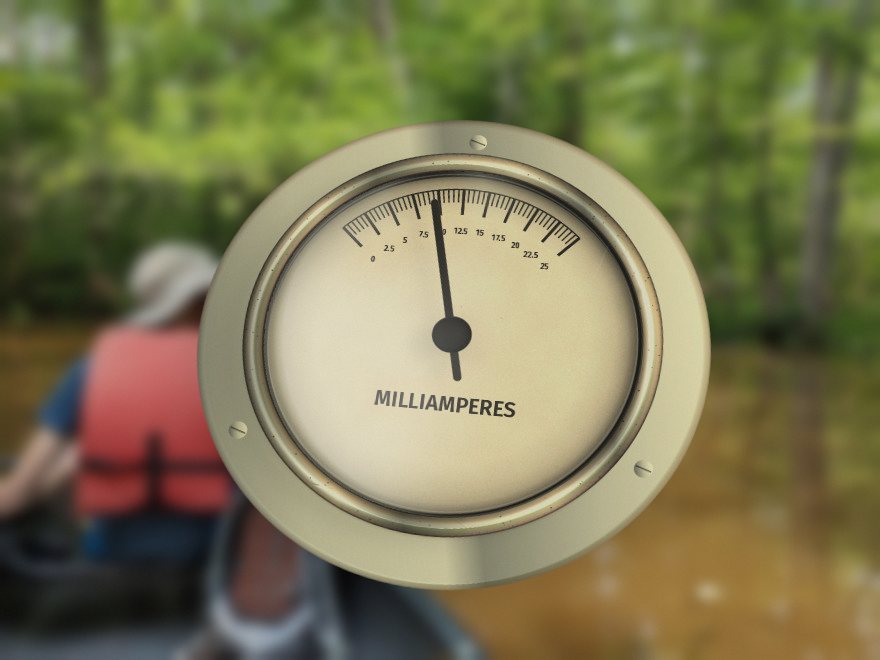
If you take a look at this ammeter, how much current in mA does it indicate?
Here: 9.5 mA
